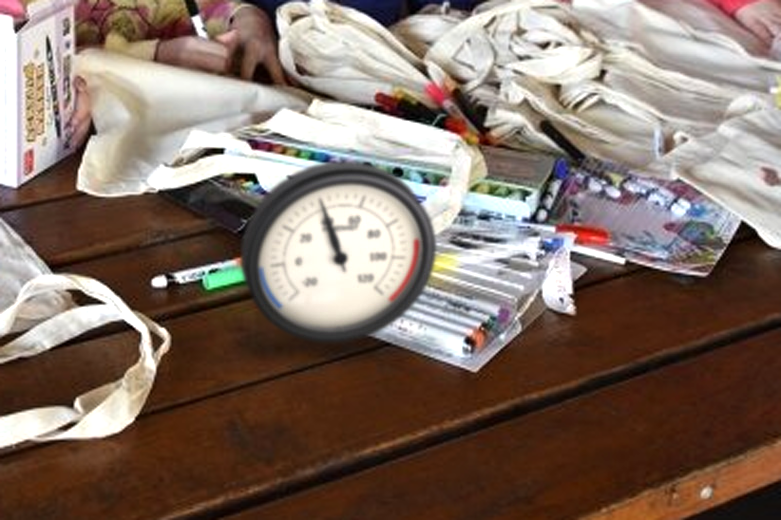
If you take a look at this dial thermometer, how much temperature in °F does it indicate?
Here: 40 °F
